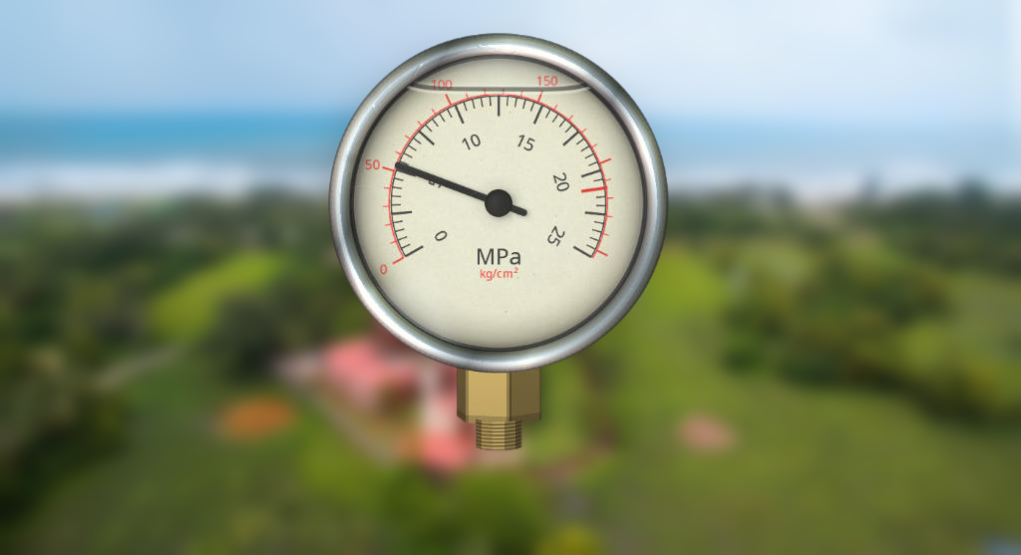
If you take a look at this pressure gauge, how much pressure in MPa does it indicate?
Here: 5.25 MPa
